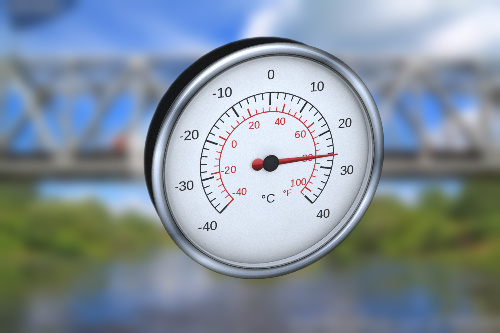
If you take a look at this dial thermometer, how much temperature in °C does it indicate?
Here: 26 °C
